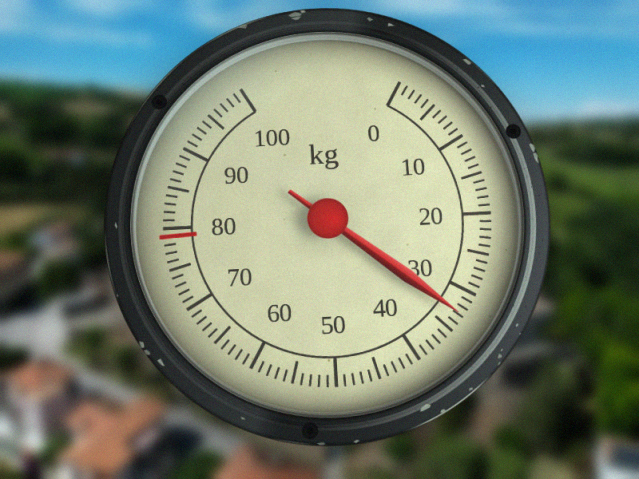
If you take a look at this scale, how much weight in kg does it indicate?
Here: 33 kg
